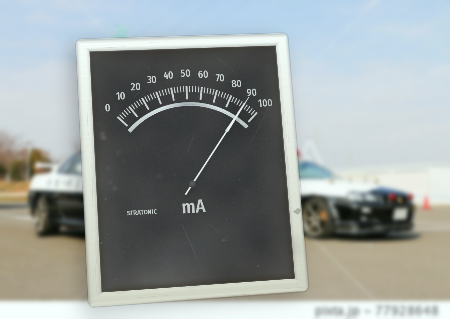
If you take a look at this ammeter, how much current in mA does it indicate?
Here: 90 mA
